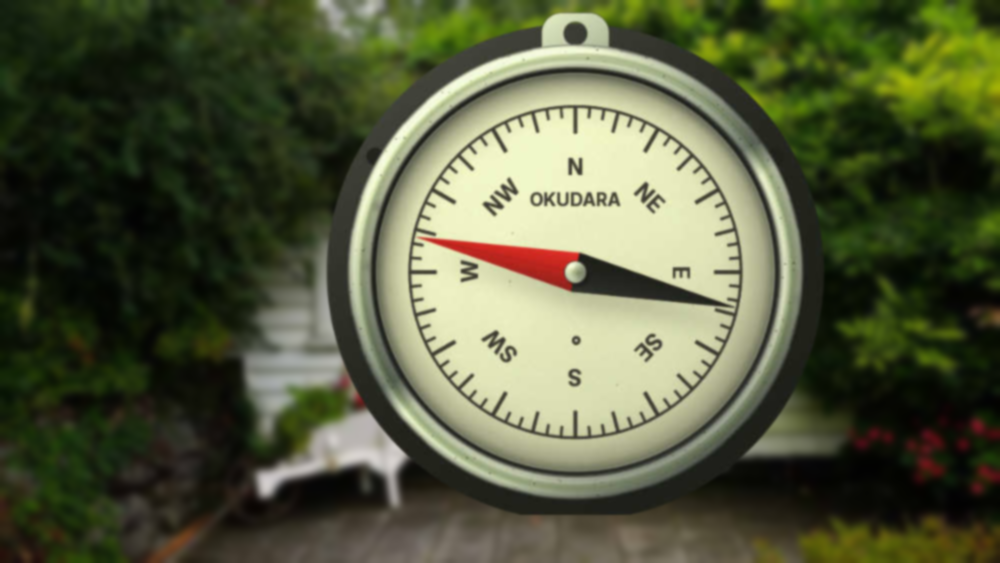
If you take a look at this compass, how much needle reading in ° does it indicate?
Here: 282.5 °
